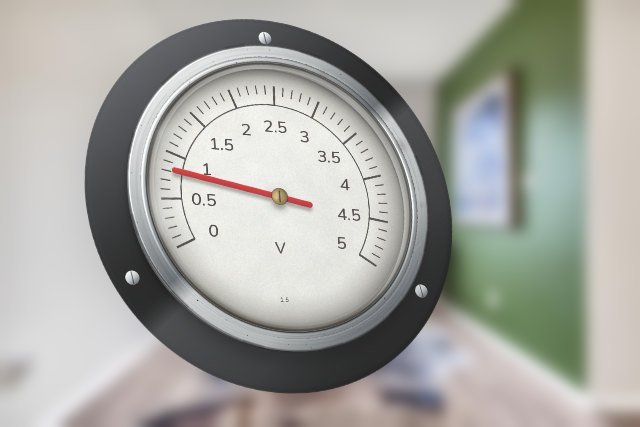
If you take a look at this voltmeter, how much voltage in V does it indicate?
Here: 0.8 V
